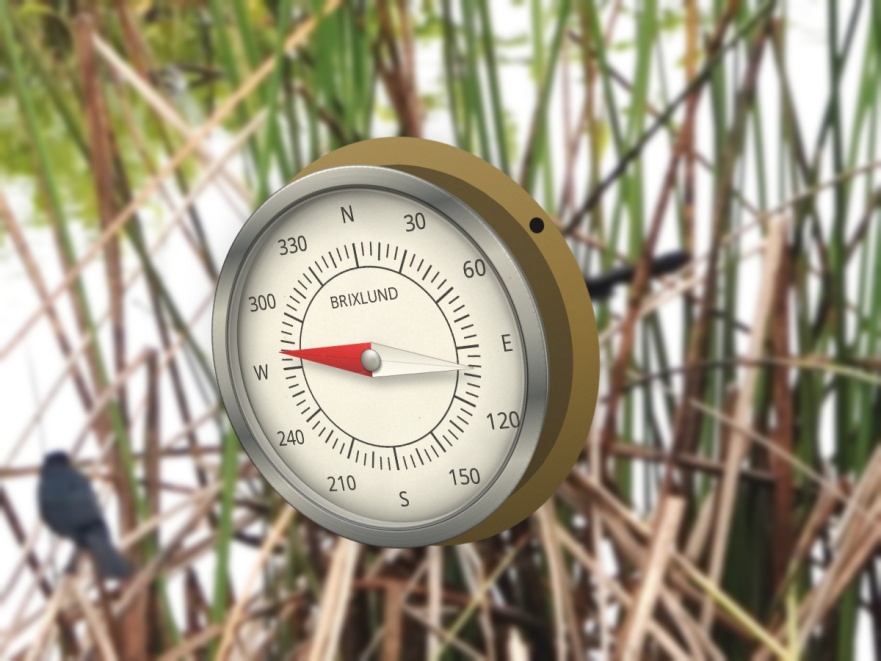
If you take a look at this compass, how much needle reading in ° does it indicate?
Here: 280 °
